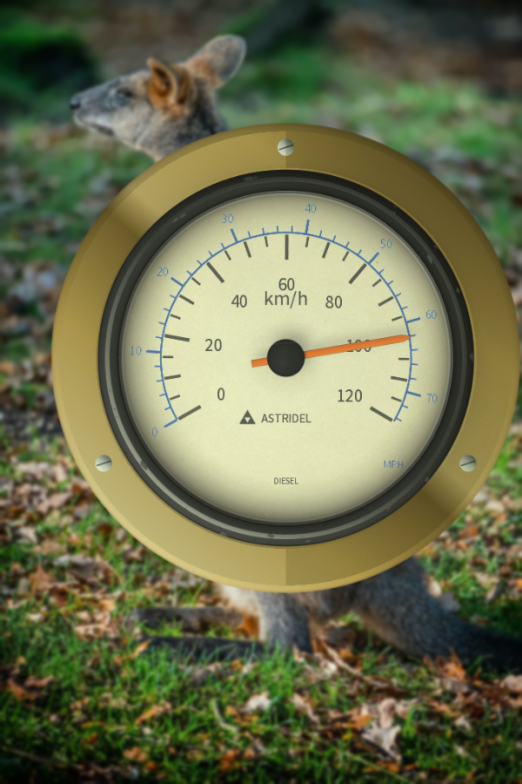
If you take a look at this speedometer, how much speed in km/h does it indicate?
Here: 100 km/h
